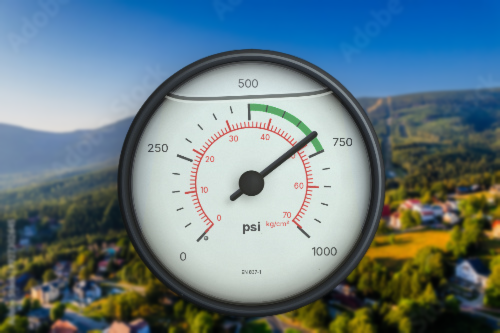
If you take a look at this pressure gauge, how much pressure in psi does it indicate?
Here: 700 psi
